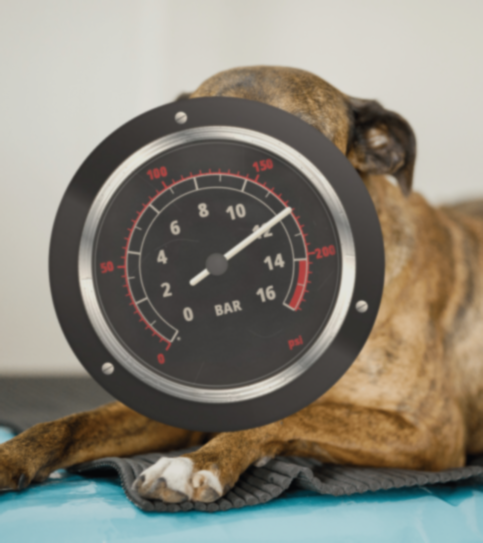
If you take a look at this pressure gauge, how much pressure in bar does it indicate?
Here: 12 bar
